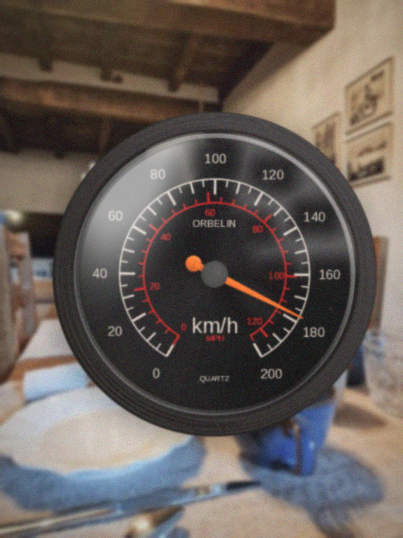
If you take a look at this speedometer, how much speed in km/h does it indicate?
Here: 177.5 km/h
